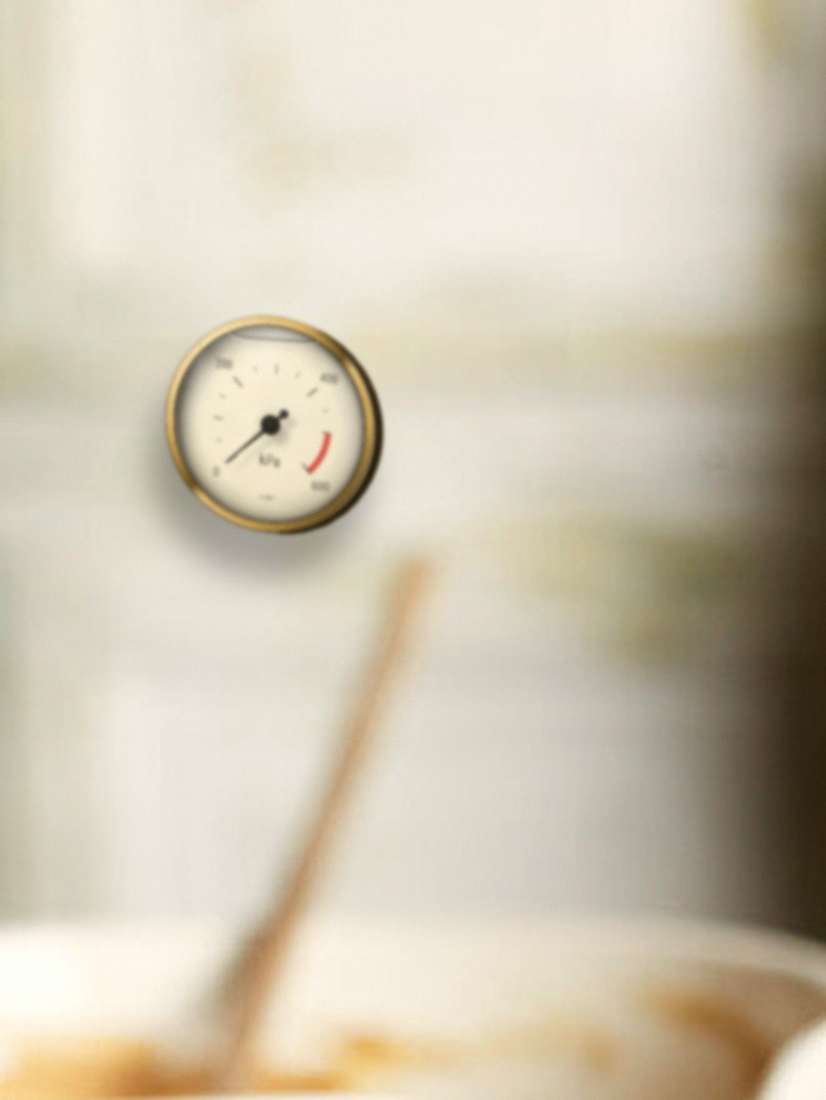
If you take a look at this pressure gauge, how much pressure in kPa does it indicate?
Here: 0 kPa
